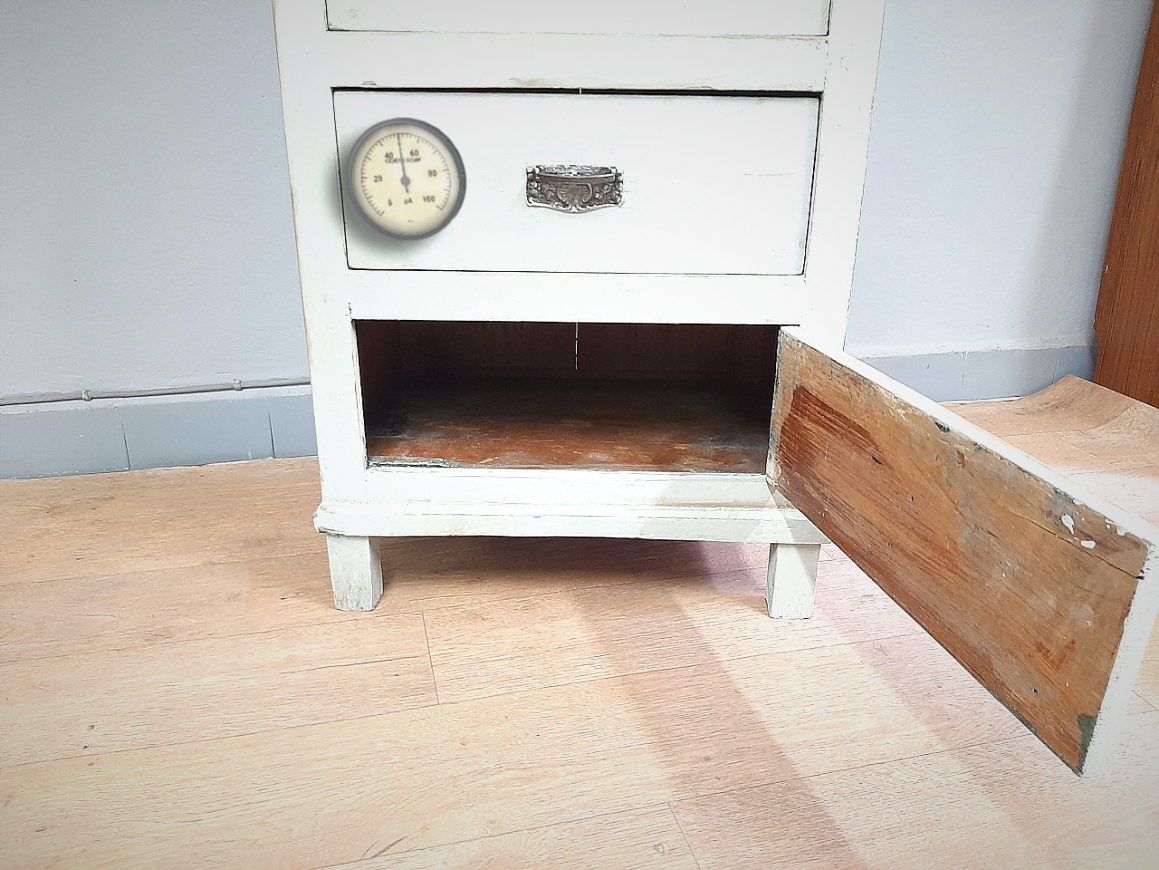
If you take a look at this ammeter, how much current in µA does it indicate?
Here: 50 µA
